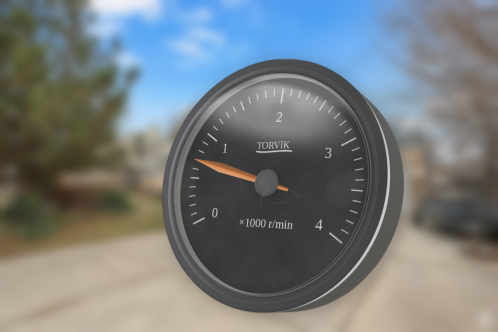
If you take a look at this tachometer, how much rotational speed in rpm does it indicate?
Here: 700 rpm
